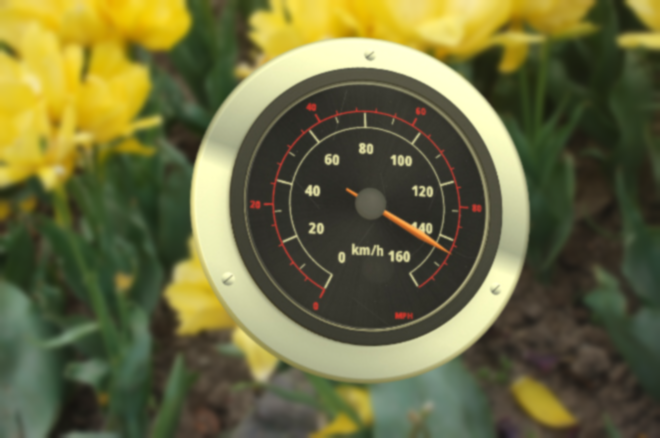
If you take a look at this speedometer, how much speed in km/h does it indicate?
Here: 145 km/h
